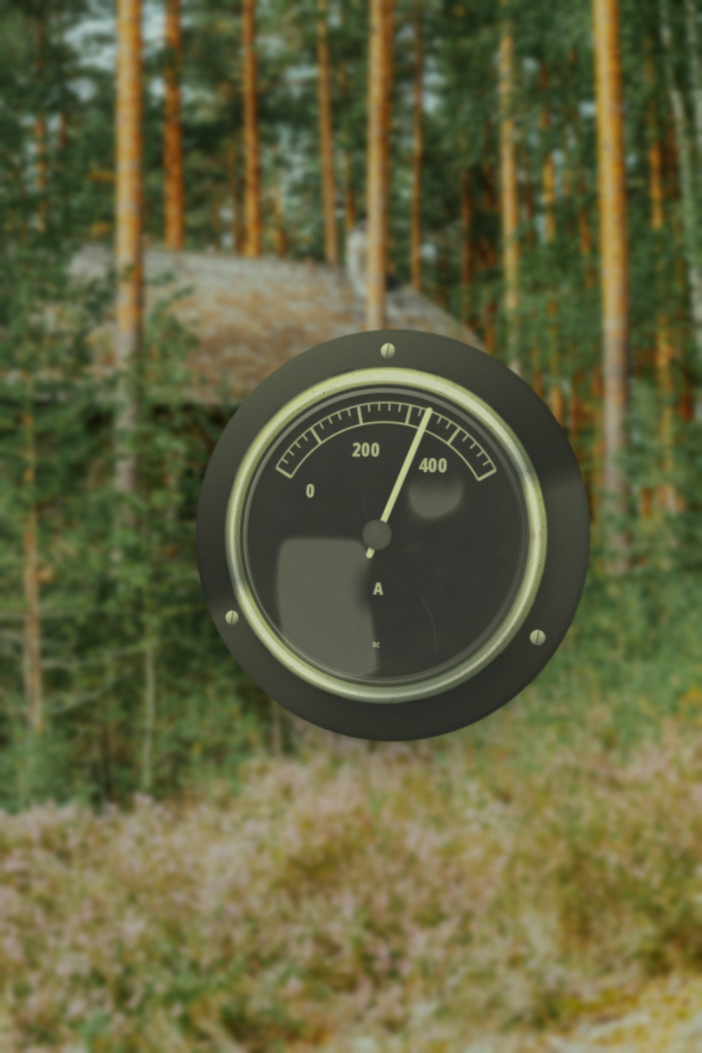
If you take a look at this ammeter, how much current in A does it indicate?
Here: 340 A
